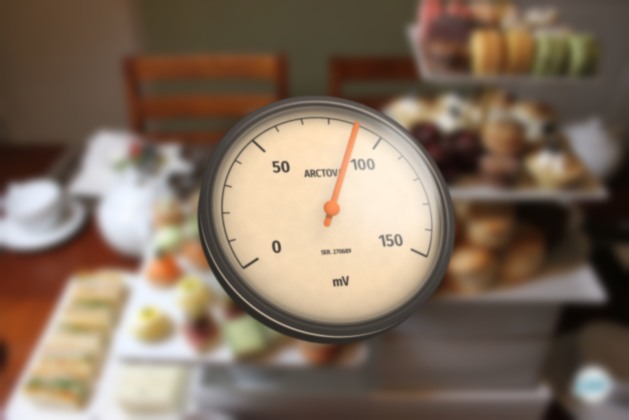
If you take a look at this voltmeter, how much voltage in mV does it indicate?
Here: 90 mV
